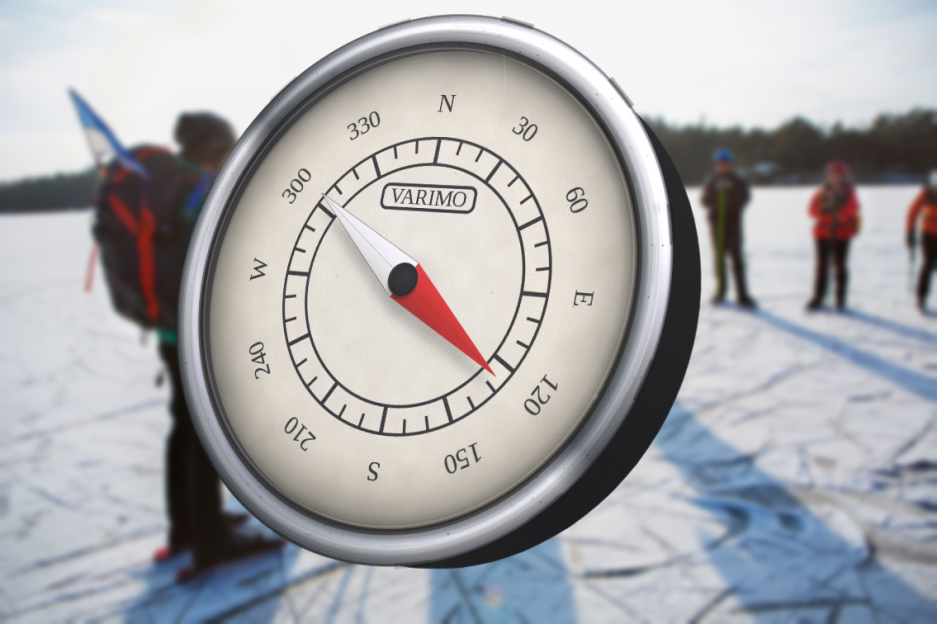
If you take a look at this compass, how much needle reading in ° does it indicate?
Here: 125 °
